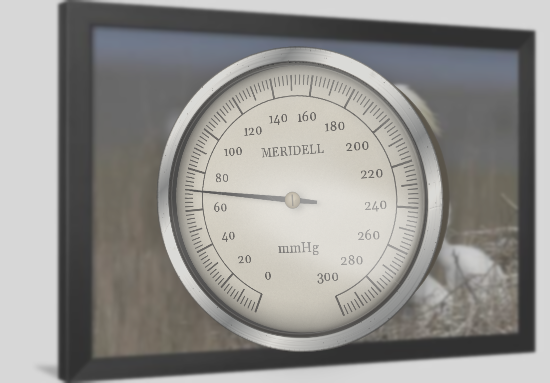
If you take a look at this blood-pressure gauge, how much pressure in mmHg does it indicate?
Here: 70 mmHg
